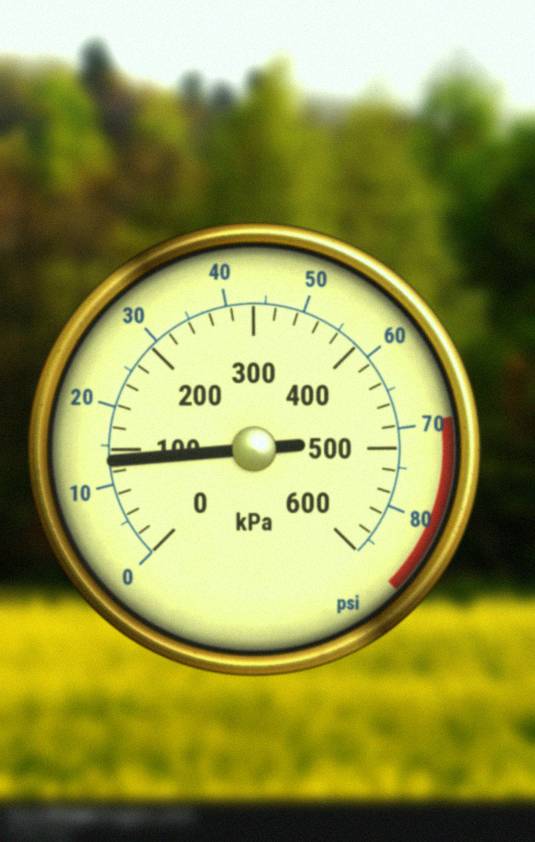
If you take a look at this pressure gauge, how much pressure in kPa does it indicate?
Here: 90 kPa
